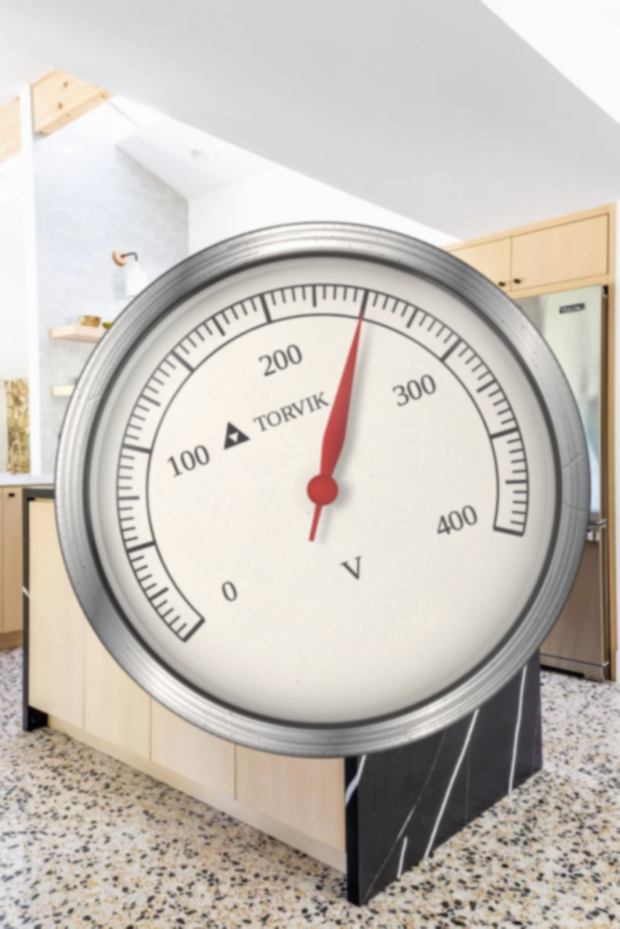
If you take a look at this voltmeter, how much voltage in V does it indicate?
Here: 250 V
